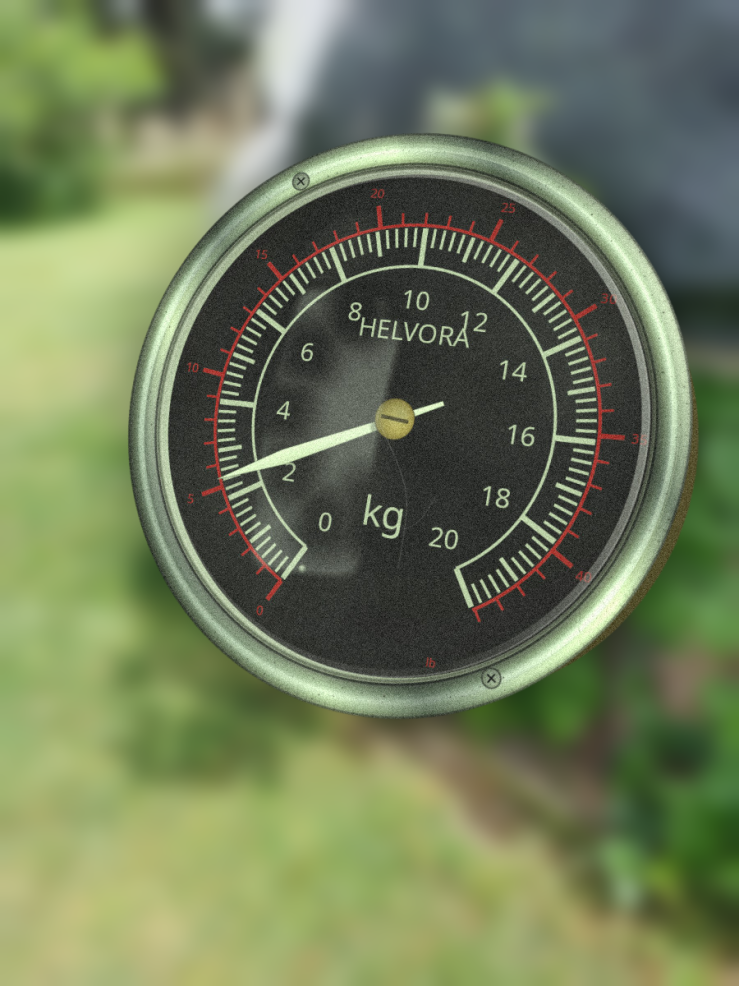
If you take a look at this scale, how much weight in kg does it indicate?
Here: 2.4 kg
